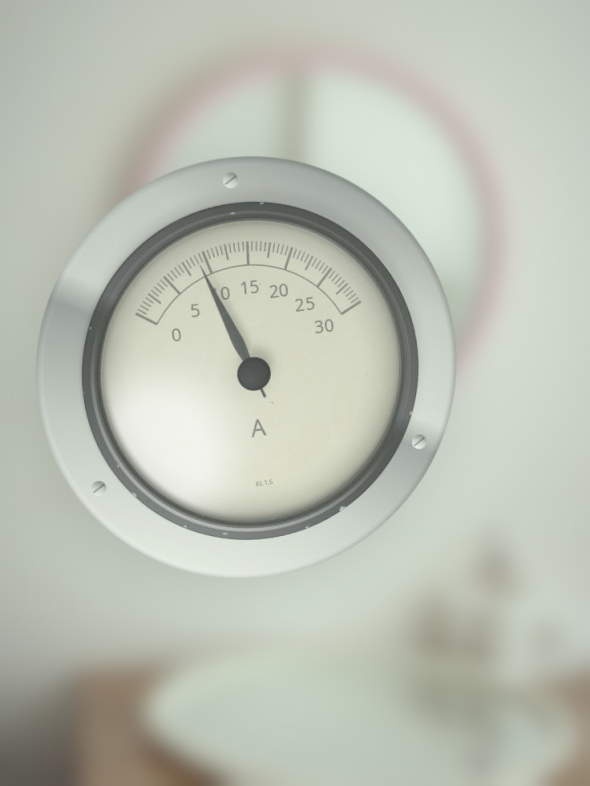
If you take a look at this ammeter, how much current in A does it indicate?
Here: 9 A
